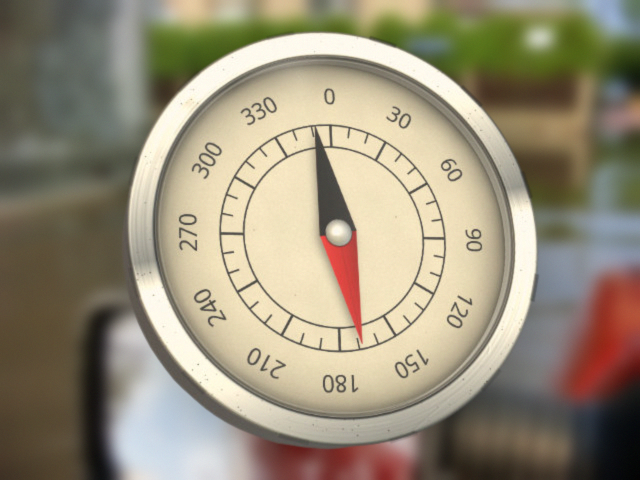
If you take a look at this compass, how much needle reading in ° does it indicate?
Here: 170 °
